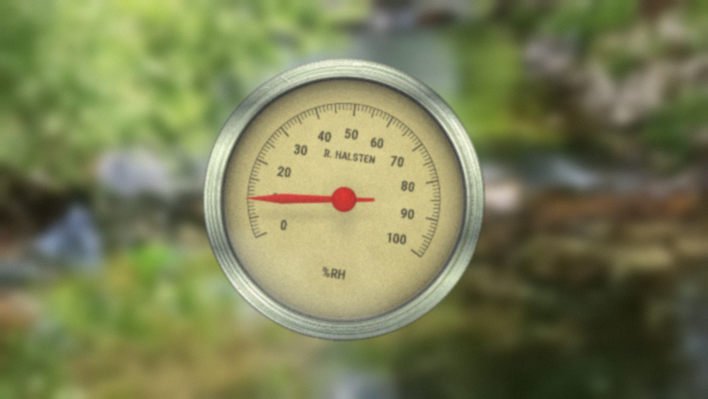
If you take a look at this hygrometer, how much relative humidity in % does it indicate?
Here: 10 %
